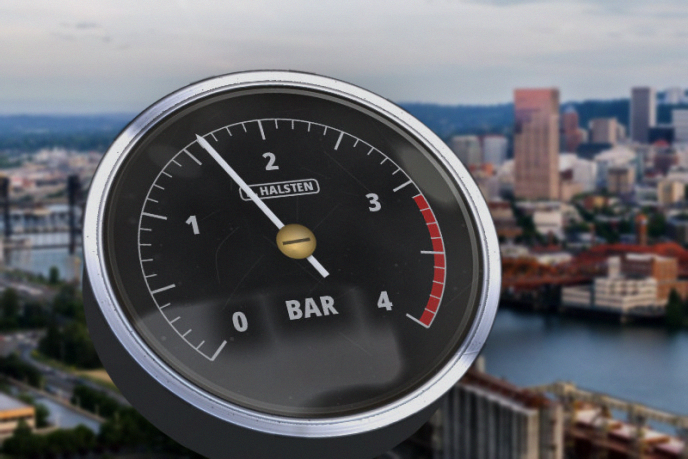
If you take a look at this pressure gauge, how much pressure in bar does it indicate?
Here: 1.6 bar
